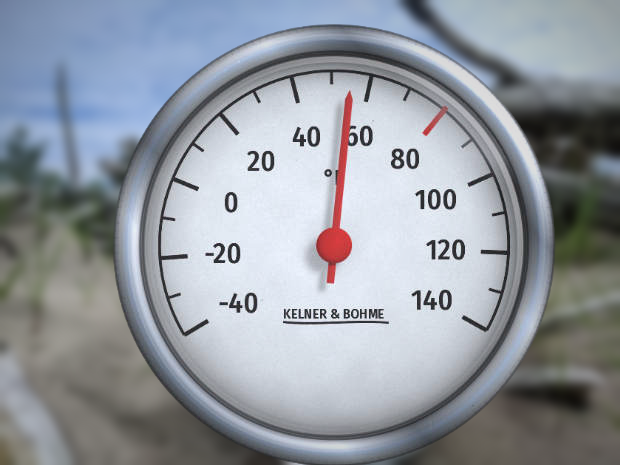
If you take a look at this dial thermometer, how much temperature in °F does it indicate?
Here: 55 °F
